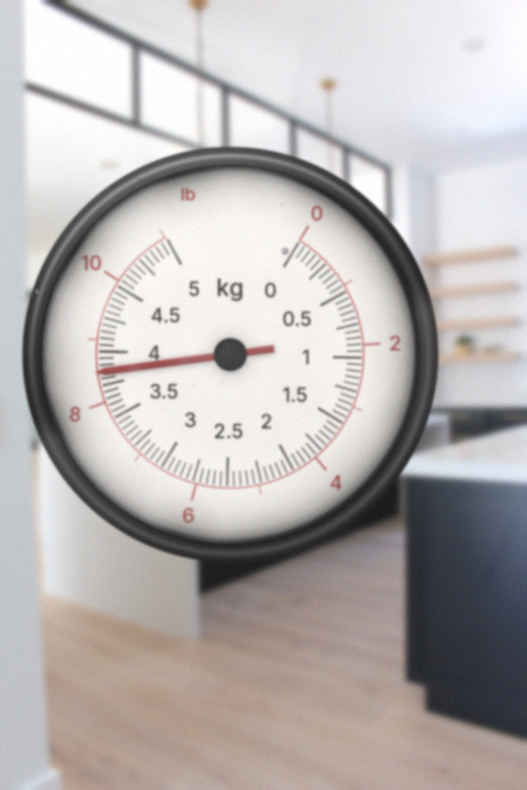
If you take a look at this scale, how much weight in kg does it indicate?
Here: 3.85 kg
